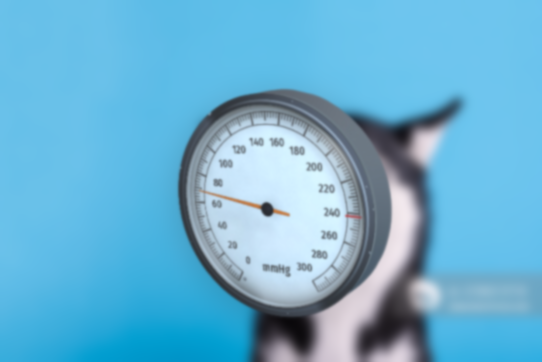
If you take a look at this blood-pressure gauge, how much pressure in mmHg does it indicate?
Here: 70 mmHg
